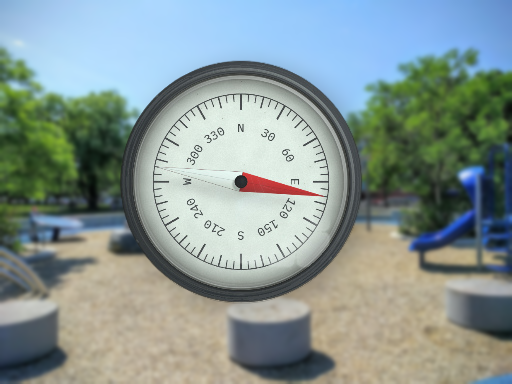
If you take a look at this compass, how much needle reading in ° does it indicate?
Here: 100 °
